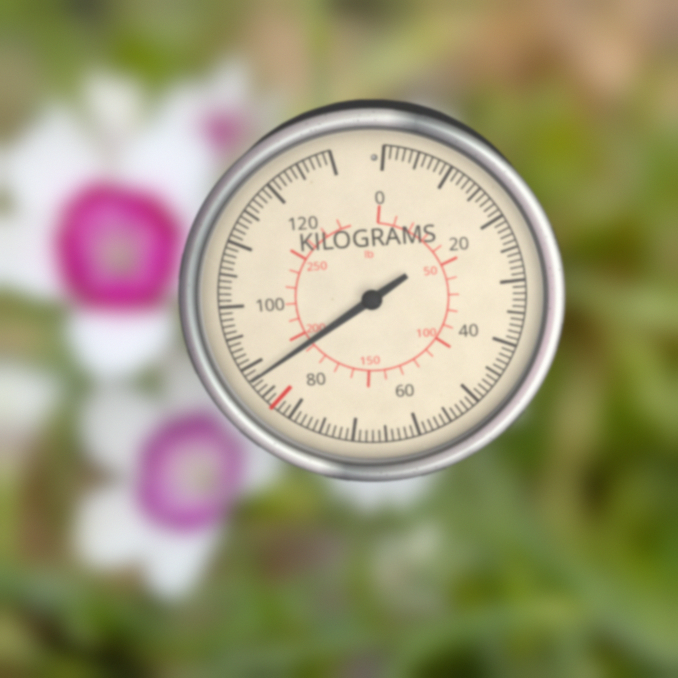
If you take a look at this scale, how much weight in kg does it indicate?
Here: 88 kg
